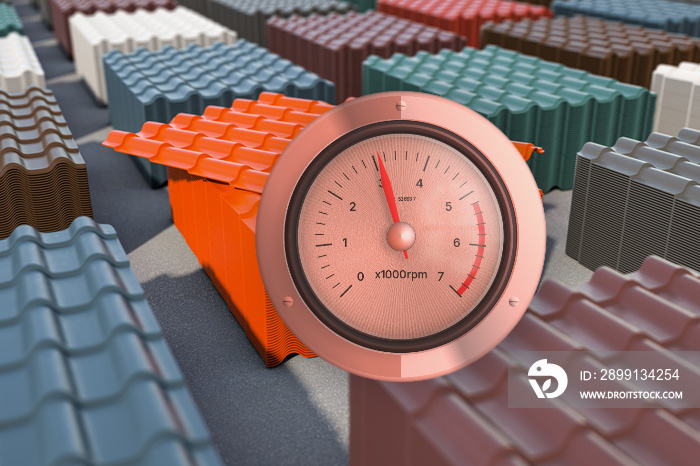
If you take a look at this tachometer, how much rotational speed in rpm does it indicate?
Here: 3100 rpm
